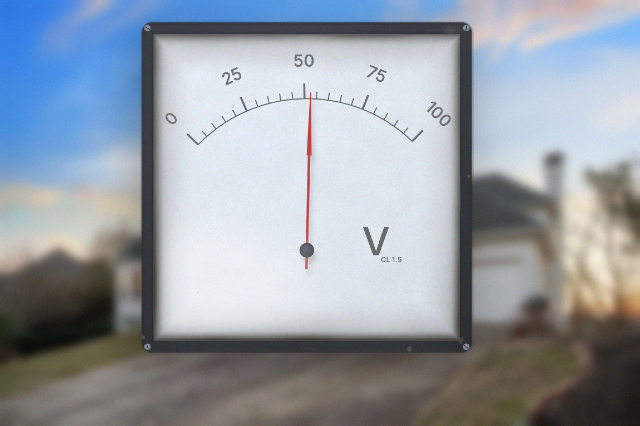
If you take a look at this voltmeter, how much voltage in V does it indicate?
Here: 52.5 V
